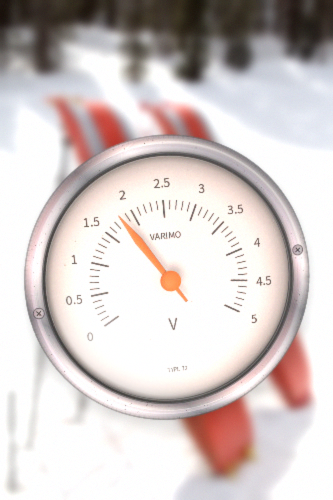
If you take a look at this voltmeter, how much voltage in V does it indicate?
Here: 1.8 V
